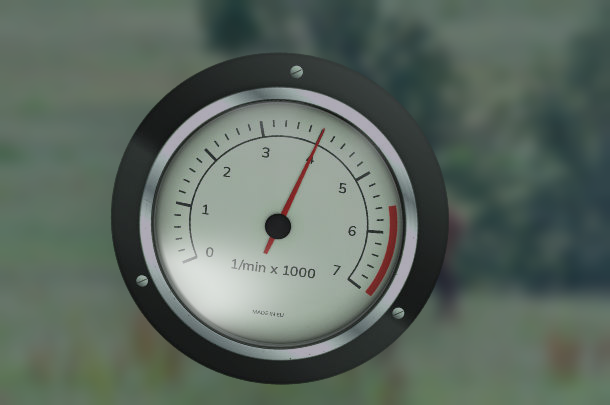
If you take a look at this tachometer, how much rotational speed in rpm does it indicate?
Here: 4000 rpm
